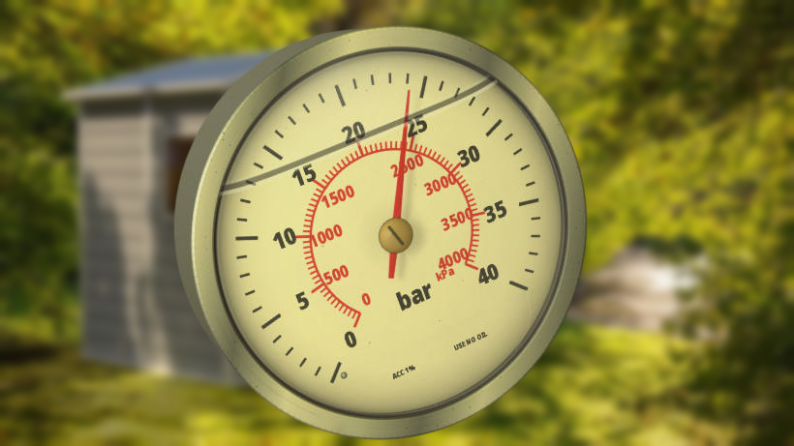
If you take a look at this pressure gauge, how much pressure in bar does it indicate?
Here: 24 bar
